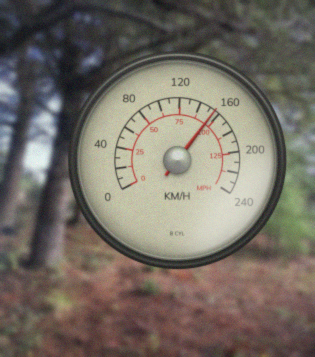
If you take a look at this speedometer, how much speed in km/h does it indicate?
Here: 155 km/h
